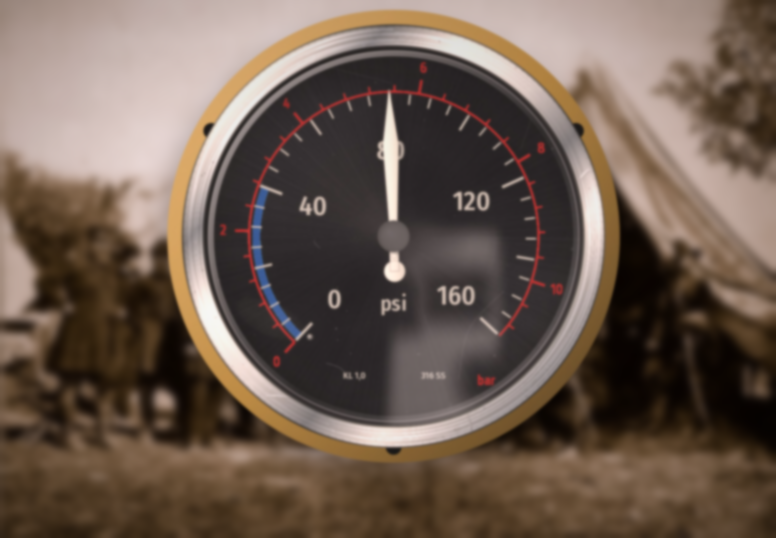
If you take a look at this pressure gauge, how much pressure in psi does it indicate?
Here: 80 psi
